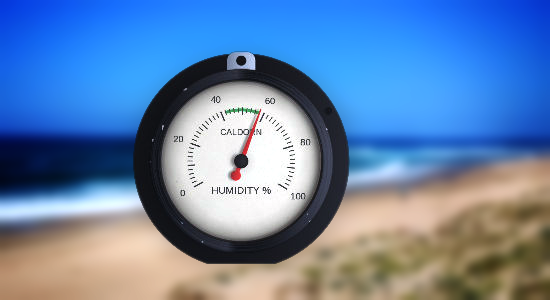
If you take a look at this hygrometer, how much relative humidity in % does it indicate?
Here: 58 %
